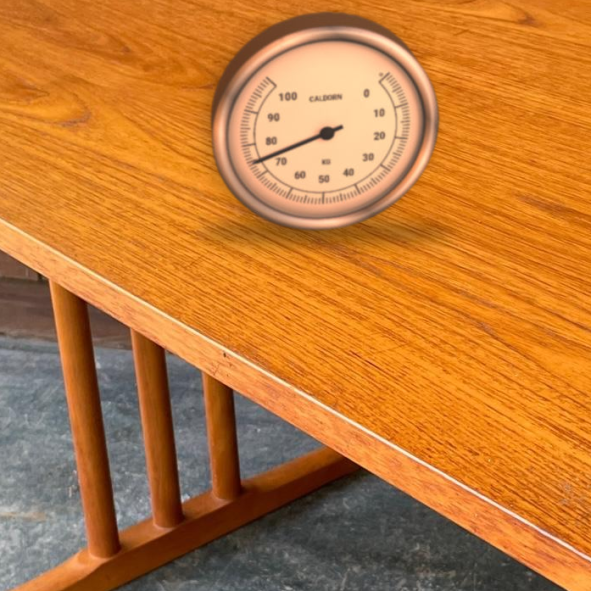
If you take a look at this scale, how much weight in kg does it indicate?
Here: 75 kg
